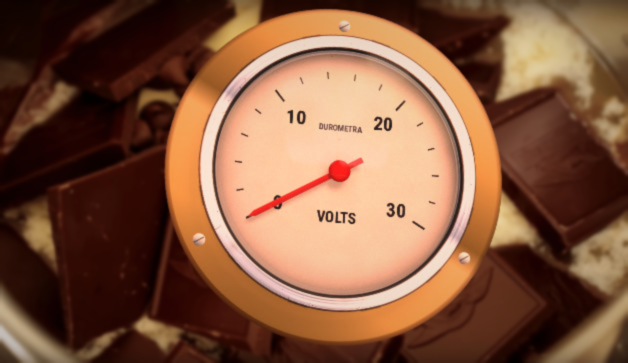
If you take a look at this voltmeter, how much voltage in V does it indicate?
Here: 0 V
